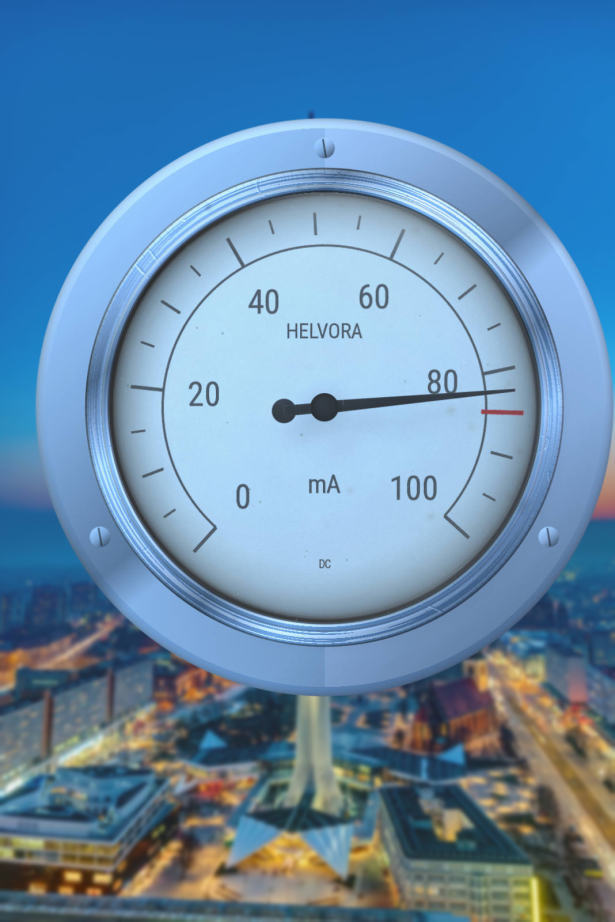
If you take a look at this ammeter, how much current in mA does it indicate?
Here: 82.5 mA
